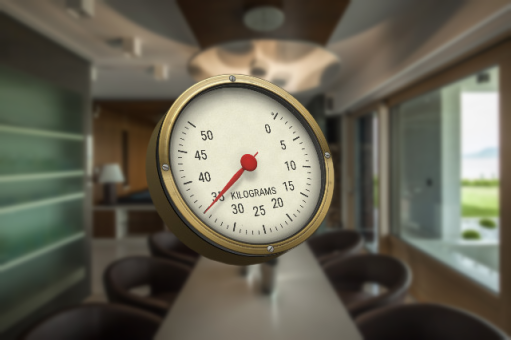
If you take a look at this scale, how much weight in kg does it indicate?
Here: 35 kg
